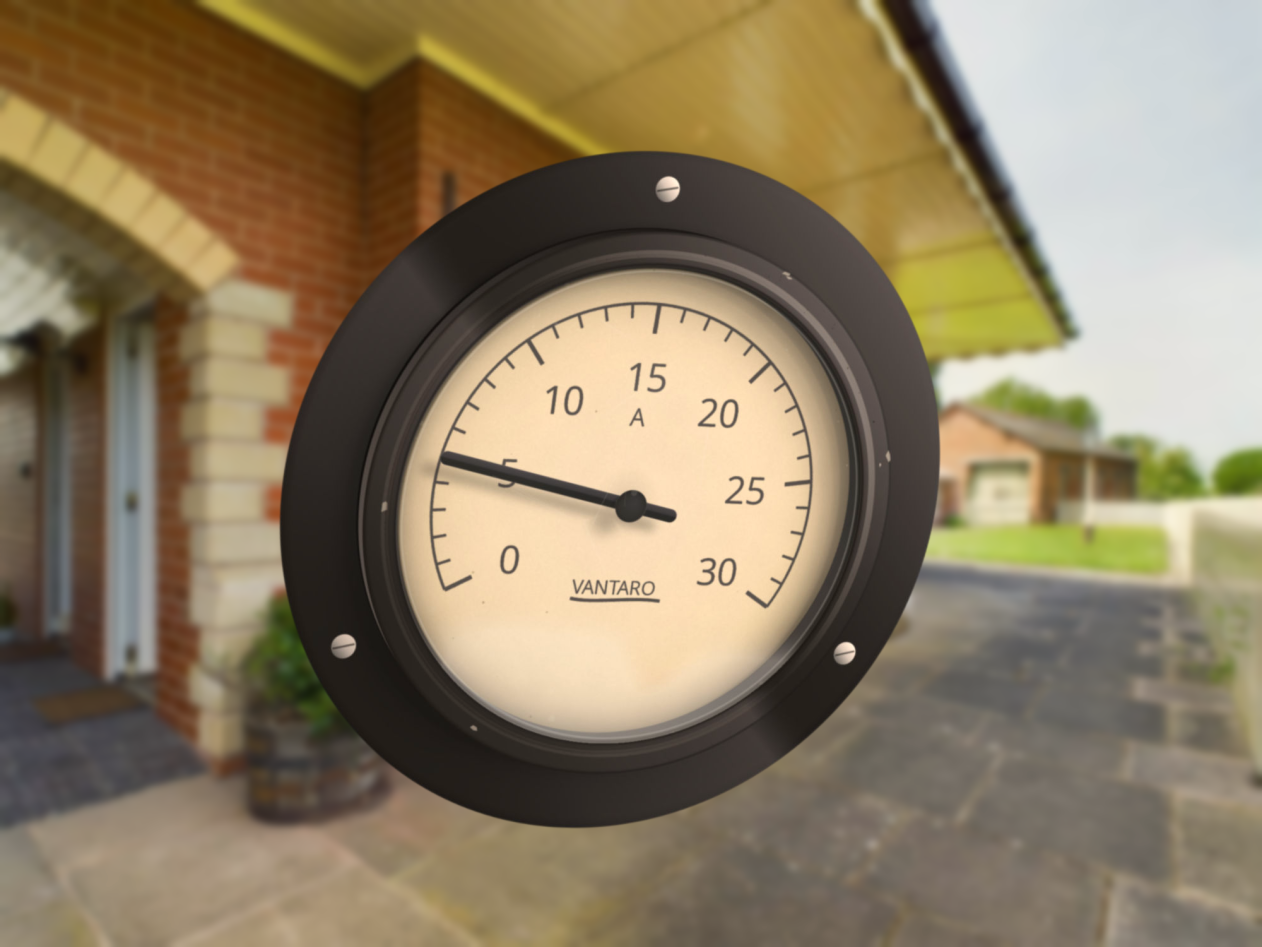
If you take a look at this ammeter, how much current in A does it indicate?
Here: 5 A
